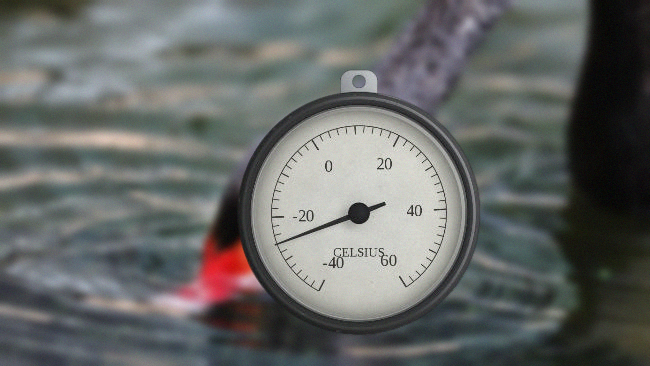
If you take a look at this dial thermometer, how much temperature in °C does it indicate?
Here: -26 °C
